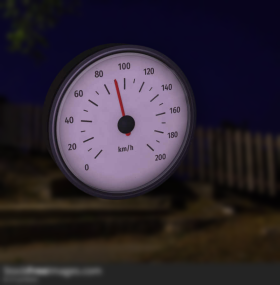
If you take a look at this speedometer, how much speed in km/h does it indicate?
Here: 90 km/h
